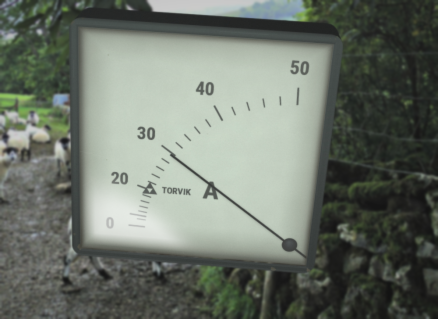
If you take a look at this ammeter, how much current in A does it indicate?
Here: 30 A
